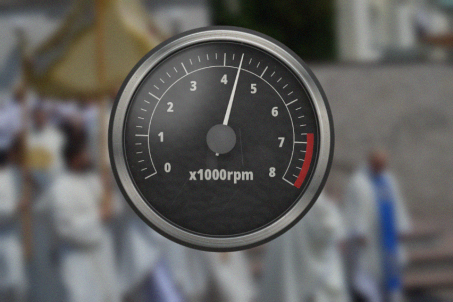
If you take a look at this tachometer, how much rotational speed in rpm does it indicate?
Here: 4400 rpm
